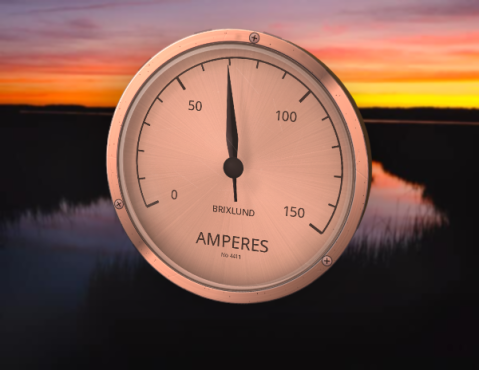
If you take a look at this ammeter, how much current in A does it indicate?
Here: 70 A
